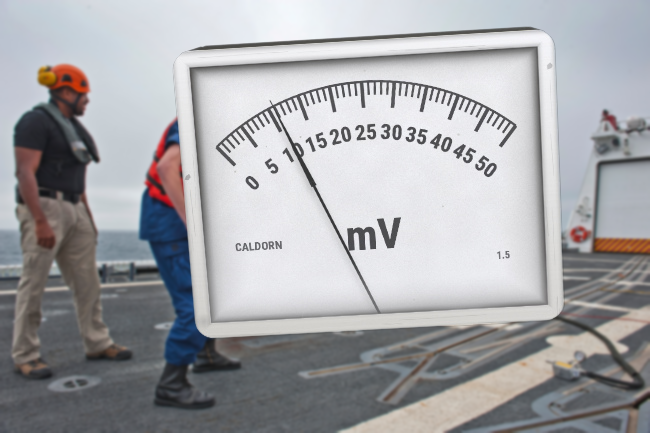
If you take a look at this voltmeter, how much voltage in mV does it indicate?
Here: 11 mV
